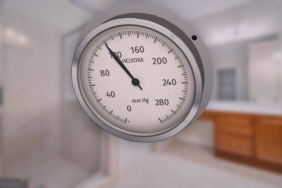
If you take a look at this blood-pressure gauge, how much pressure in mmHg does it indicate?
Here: 120 mmHg
